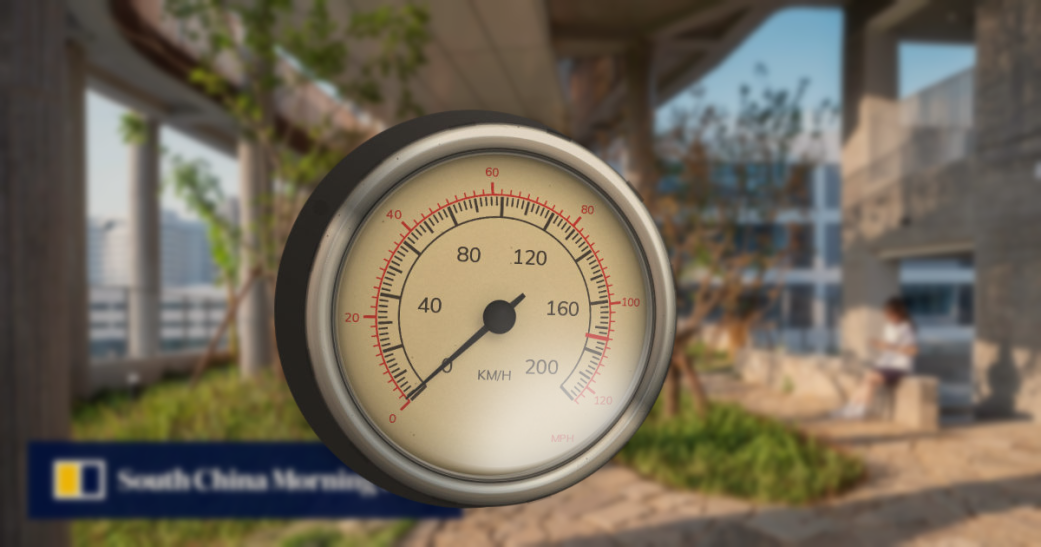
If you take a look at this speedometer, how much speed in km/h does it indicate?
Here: 2 km/h
